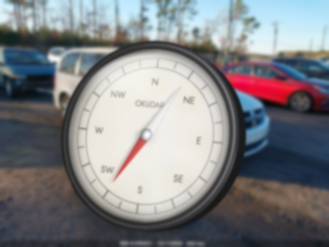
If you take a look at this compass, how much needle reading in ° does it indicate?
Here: 210 °
